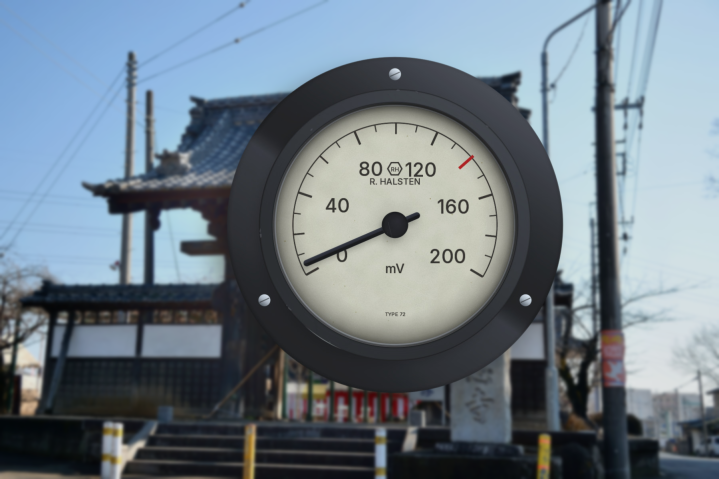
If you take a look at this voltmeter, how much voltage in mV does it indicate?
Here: 5 mV
